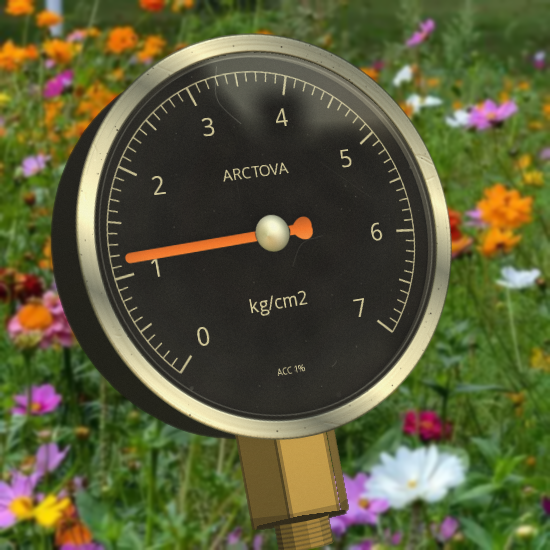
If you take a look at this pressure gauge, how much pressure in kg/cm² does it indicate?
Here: 1.15 kg/cm²
